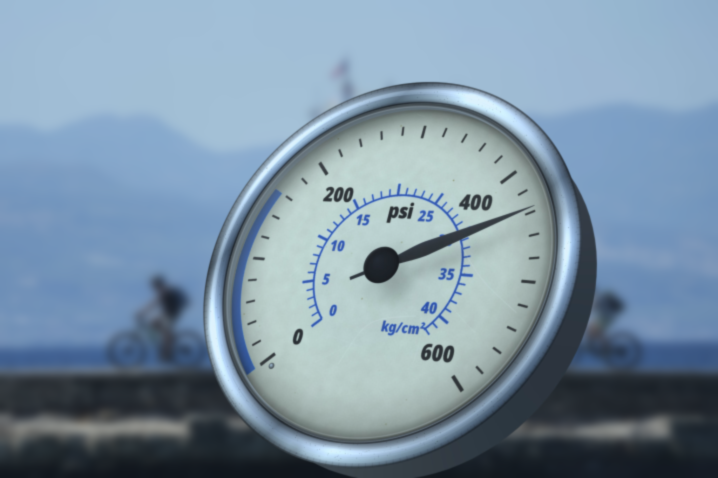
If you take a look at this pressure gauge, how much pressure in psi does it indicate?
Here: 440 psi
